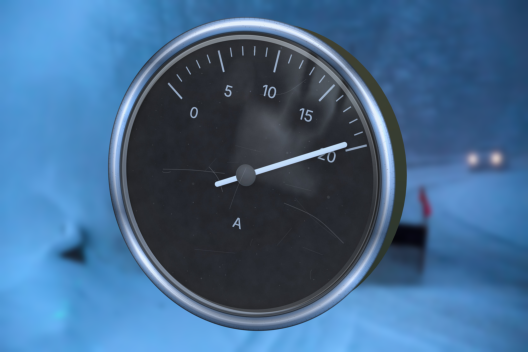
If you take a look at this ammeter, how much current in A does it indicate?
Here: 19.5 A
